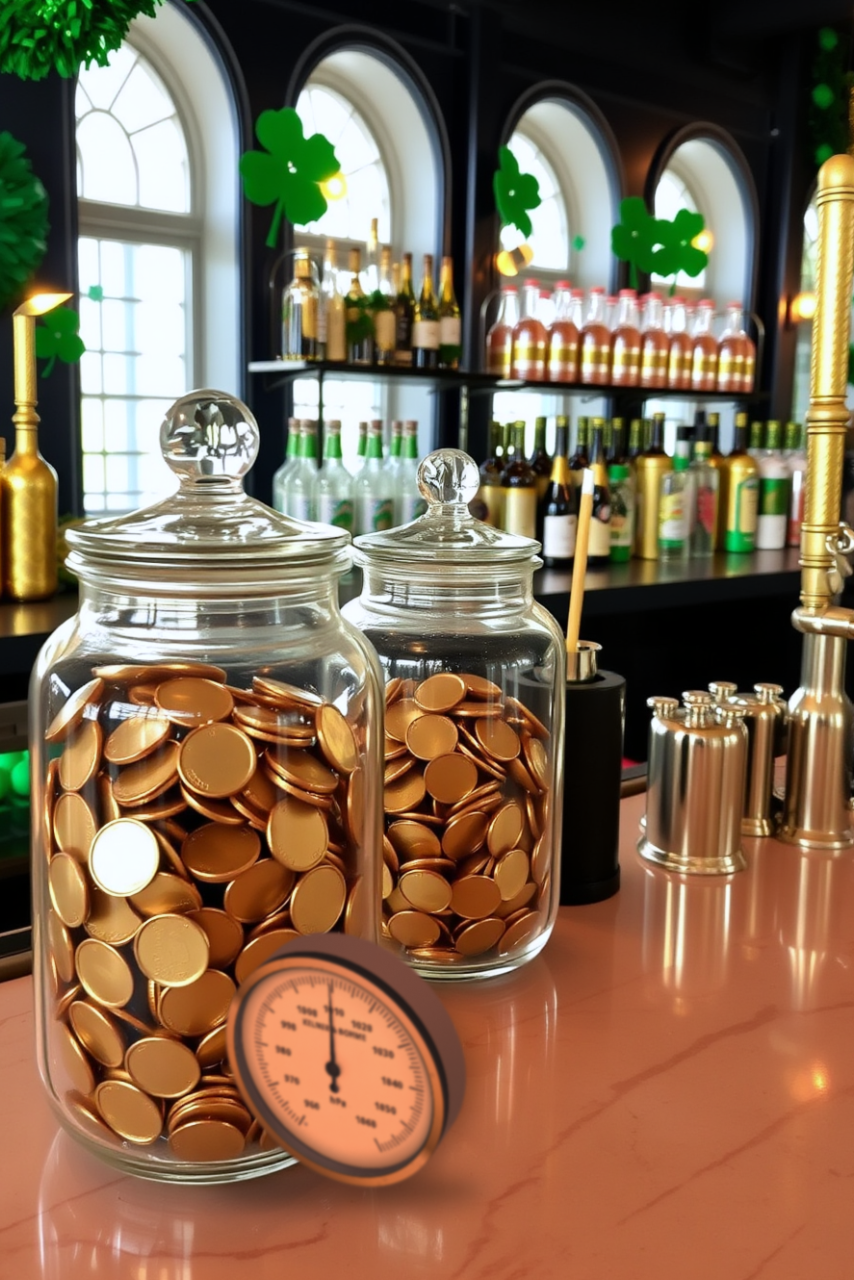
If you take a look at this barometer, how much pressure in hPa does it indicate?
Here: 1010 hPa
